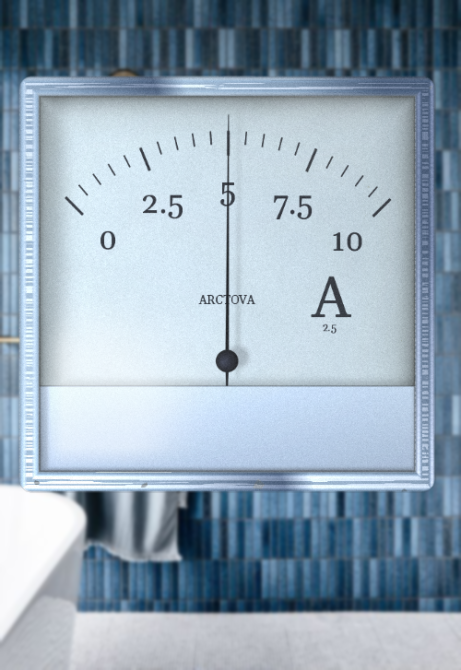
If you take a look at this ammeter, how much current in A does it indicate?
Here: 5 A
